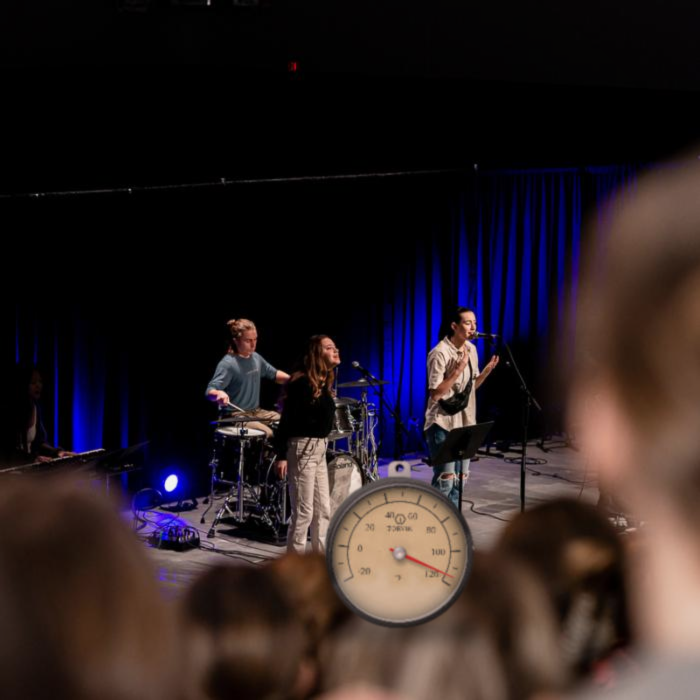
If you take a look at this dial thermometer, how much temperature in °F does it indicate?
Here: 115 °F
